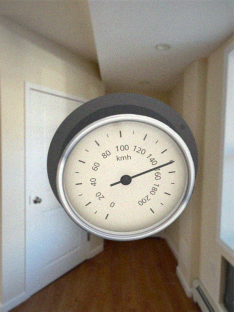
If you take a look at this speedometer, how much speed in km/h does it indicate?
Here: 150 km/h
